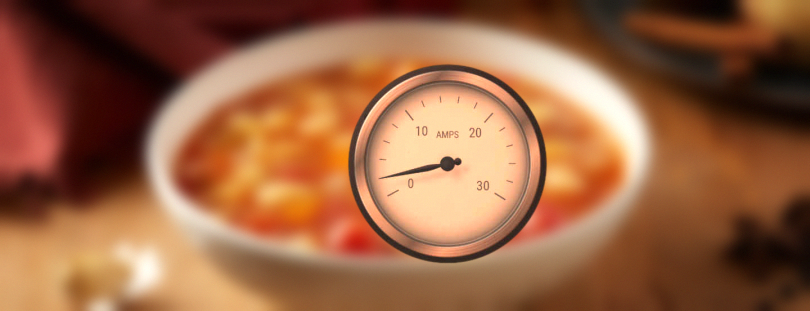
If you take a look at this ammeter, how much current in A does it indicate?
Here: 2 A
